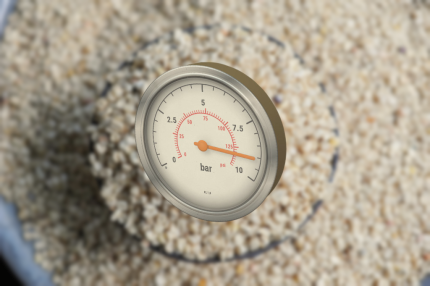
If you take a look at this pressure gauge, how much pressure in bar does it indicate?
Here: 9 bar
